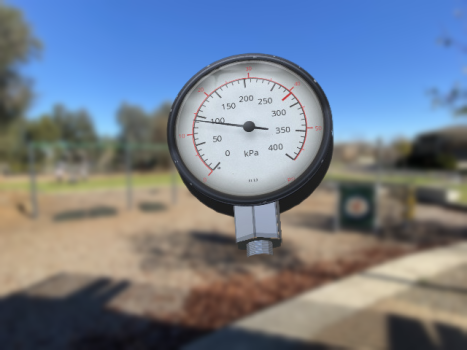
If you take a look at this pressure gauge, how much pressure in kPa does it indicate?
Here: 90 kPa
